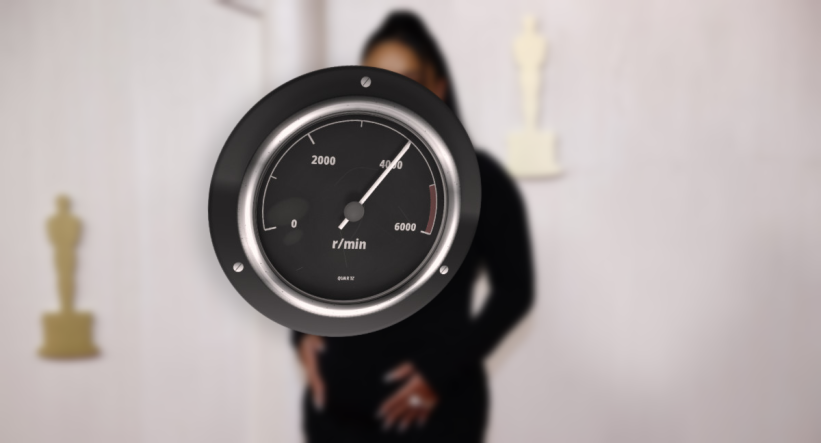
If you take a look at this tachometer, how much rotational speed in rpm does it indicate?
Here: 4000 rpm
